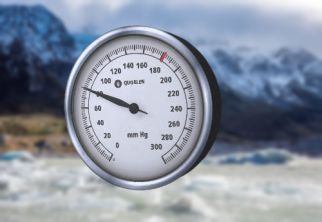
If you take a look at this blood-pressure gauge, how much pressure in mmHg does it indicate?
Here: 80 mmHg
